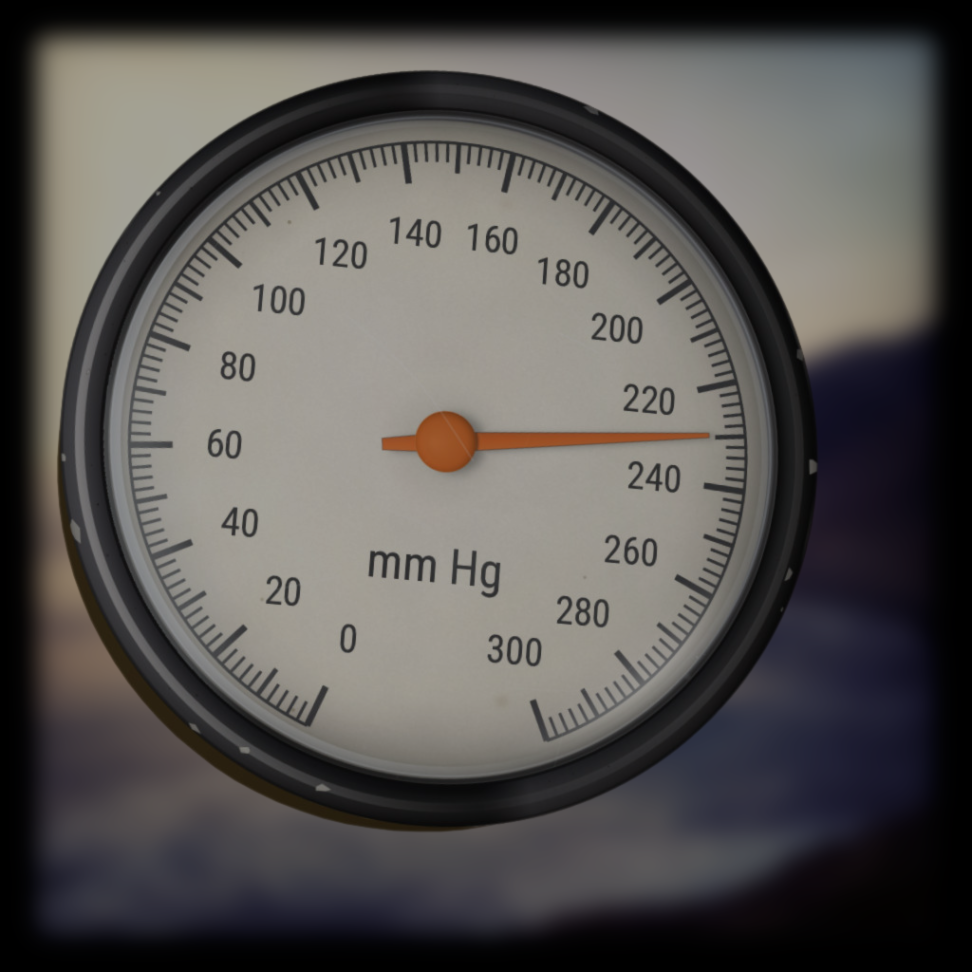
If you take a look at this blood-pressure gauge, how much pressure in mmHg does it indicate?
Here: 230 mmHg
